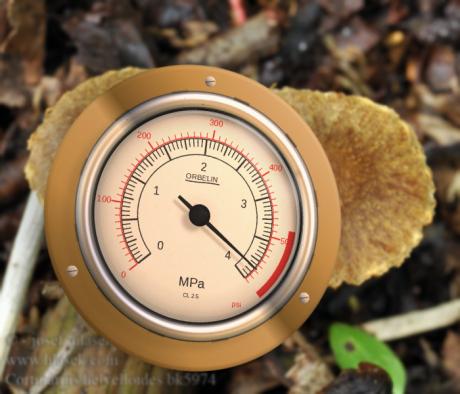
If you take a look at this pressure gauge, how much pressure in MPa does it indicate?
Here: 3.85 MPa
